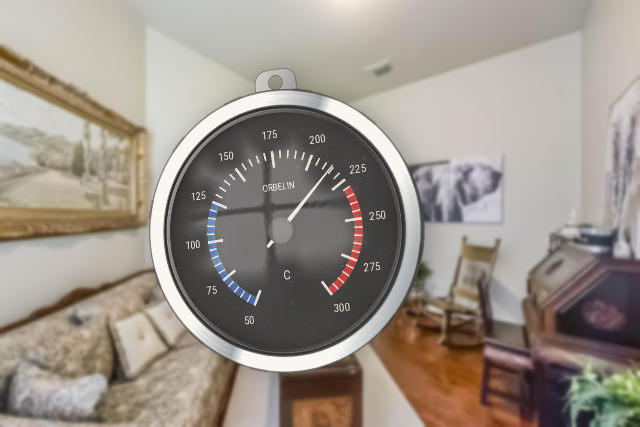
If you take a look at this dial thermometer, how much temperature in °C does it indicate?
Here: 215 °C
